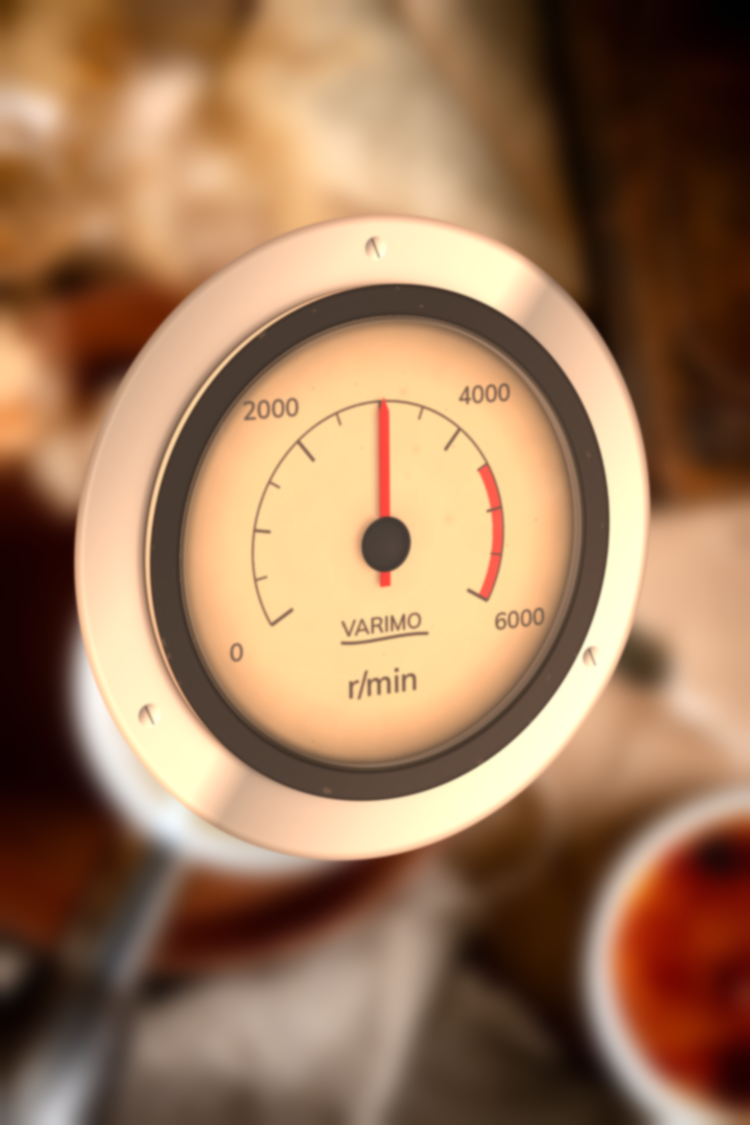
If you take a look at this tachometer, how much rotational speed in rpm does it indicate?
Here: 3000 rpm
